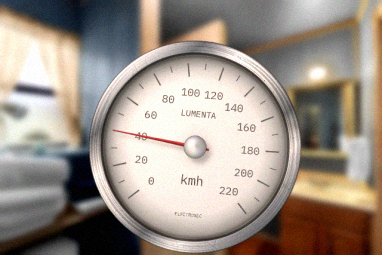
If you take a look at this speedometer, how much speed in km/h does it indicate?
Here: 40 km/h
